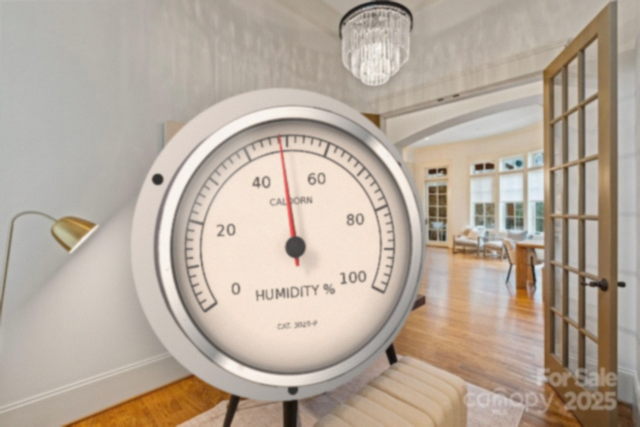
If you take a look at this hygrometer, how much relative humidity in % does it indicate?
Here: 48 %
